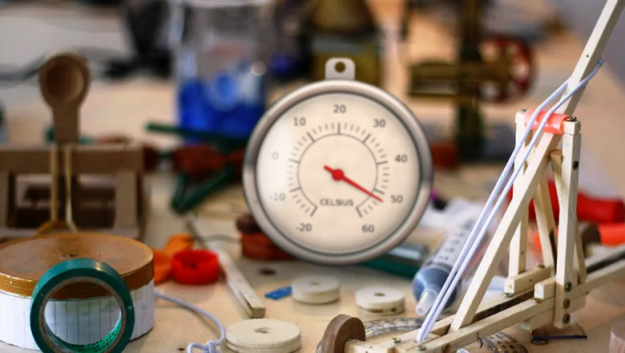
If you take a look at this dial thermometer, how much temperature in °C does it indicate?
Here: 52 °C
